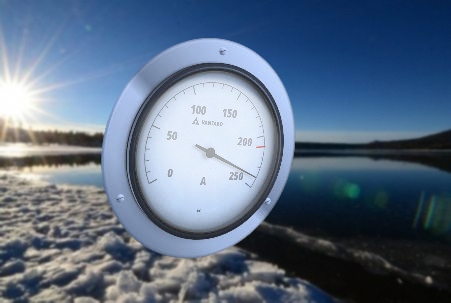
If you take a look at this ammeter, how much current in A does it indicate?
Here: 240 A
